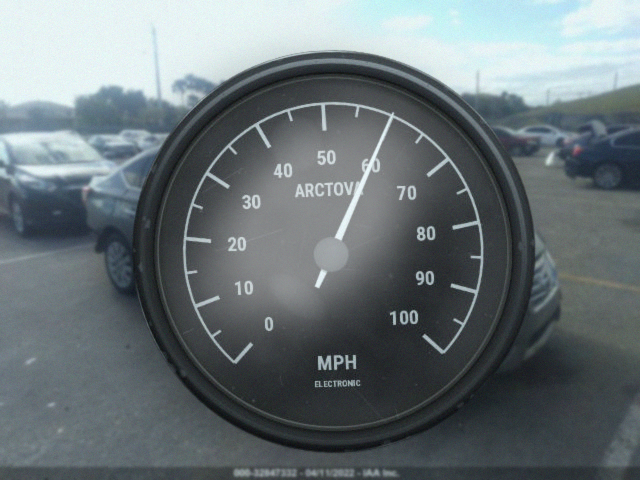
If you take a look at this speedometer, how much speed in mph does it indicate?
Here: 60 mph
